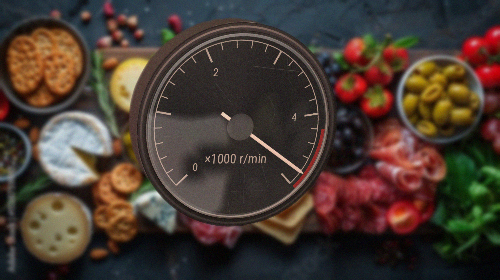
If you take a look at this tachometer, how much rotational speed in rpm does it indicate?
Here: 4800 rpm
